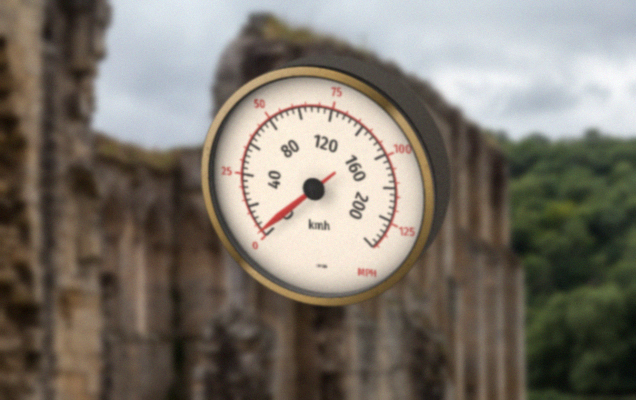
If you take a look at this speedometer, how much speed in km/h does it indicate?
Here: 4 km/h
